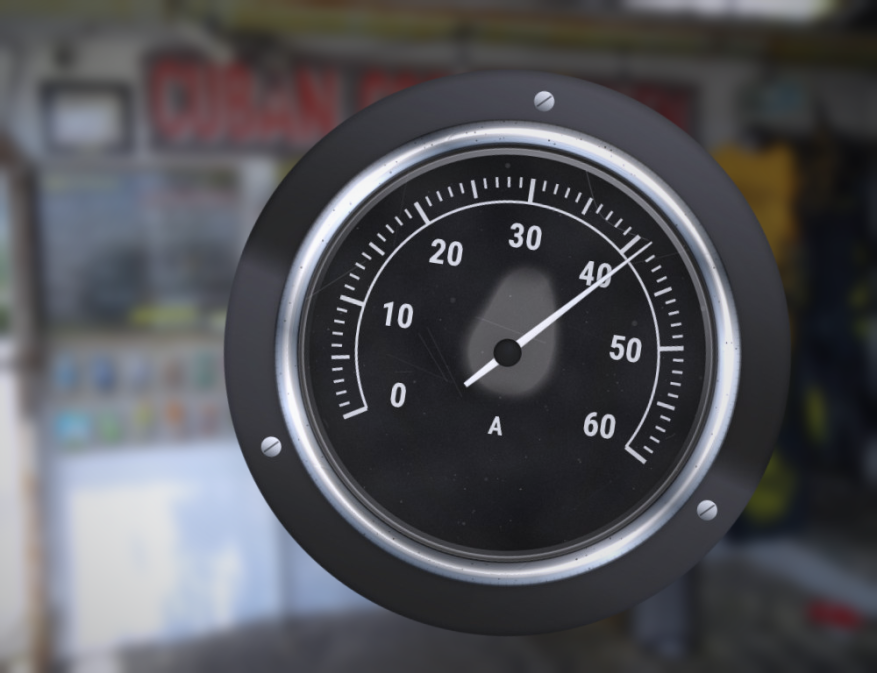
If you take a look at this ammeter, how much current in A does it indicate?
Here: 41 A
